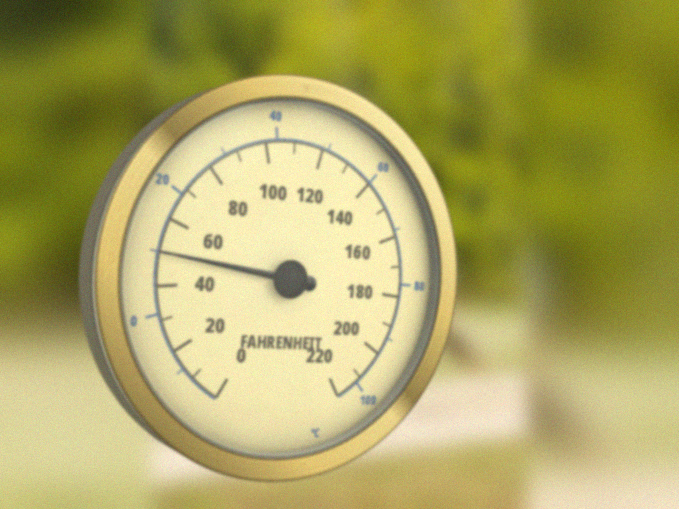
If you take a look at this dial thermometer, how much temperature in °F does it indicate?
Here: 50 °F
